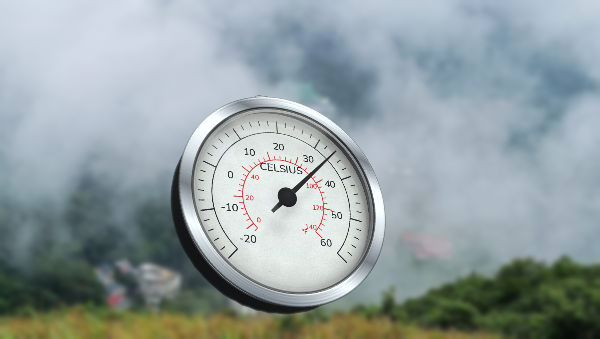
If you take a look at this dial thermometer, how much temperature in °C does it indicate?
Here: 34 °C
